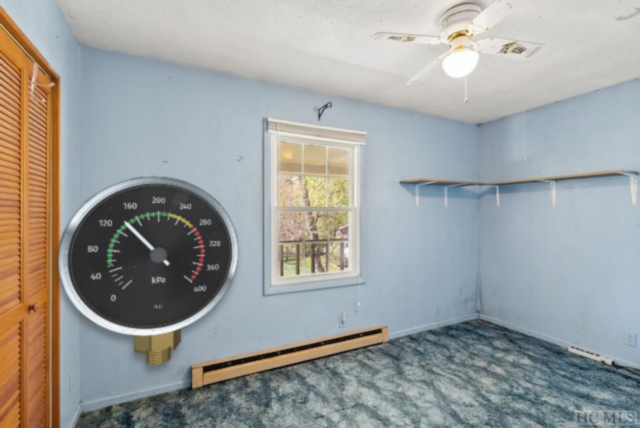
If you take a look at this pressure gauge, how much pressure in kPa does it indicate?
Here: 140 kPa
